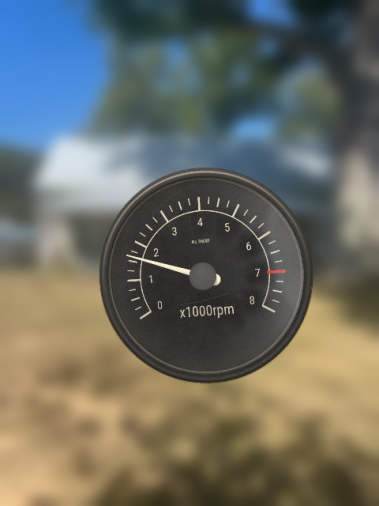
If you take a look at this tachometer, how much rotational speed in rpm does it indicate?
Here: 1625 rpm
